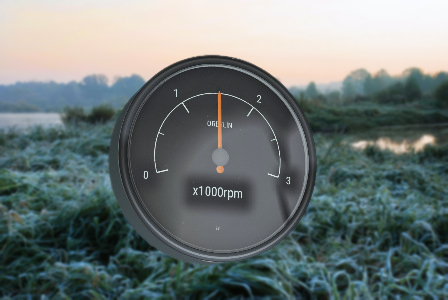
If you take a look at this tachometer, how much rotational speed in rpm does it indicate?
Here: 1500 rpm
